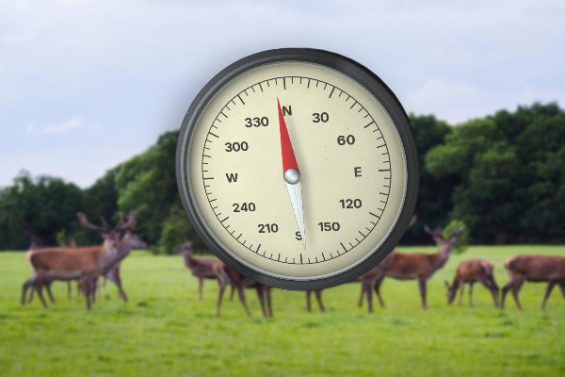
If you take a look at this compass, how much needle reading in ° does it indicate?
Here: 355 °
